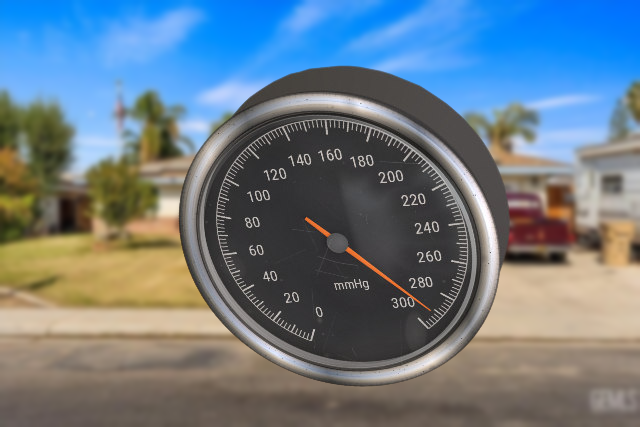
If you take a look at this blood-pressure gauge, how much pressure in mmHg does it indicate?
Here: 290 mmHg
